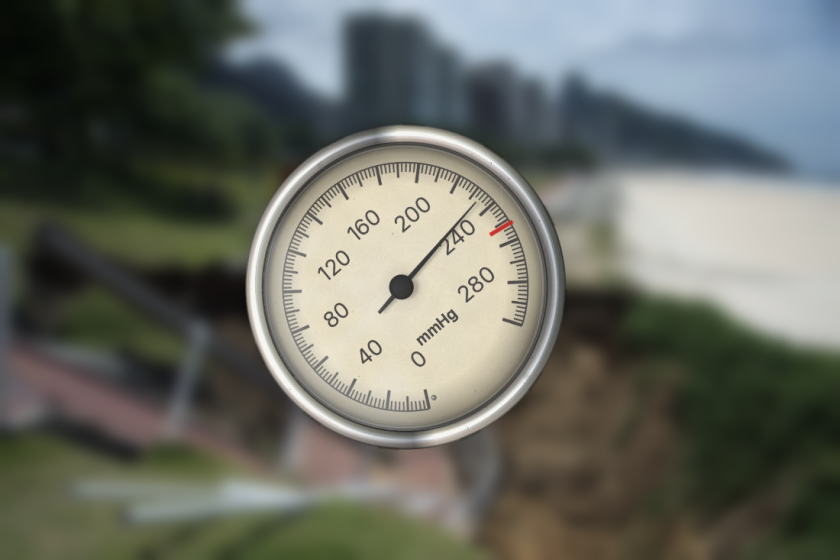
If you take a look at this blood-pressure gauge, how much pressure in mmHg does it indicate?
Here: 234 mmHg
